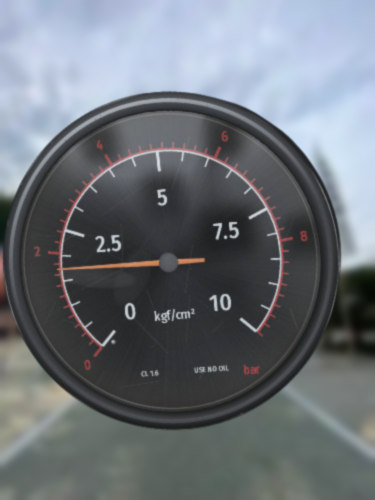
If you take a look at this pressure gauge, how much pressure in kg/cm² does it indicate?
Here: 1.75 kg/cm²
